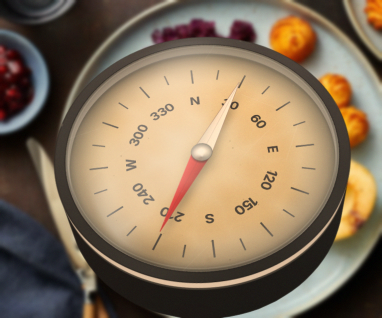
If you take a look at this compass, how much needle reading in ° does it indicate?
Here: 210 °
